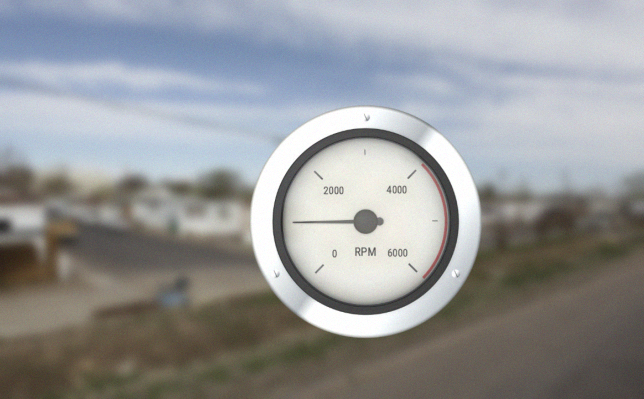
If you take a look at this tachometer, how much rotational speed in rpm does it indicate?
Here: 1000 rpm
